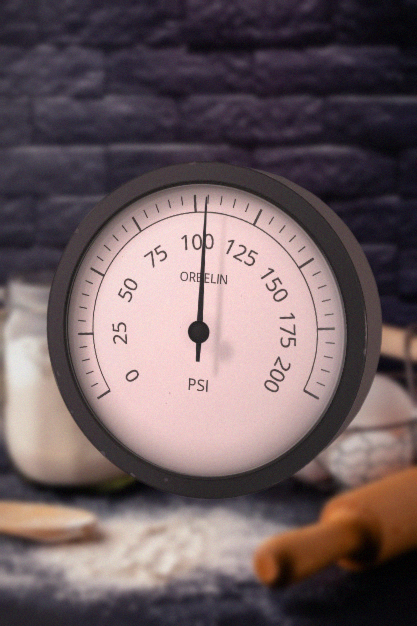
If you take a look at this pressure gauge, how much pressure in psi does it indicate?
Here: 105 psi
